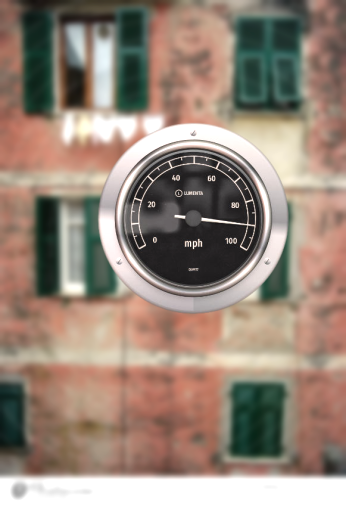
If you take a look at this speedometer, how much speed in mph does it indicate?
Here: 90 mph
